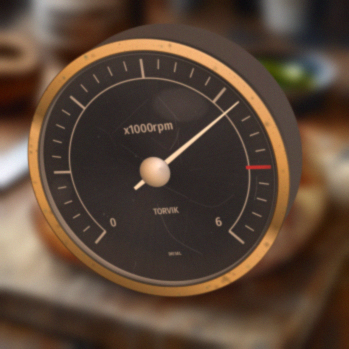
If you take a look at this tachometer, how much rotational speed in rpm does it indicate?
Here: 4200 rpm
